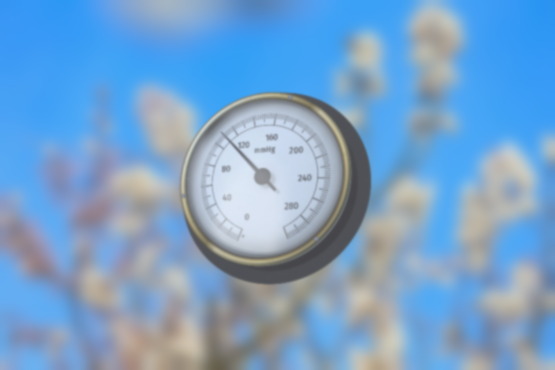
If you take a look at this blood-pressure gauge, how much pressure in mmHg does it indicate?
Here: 110 mmHg
